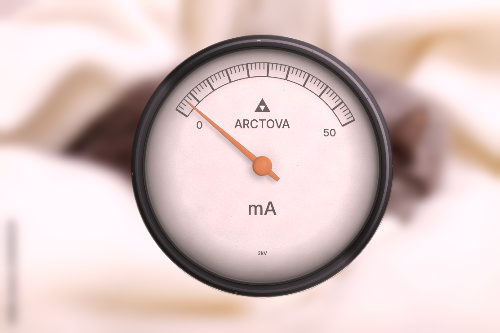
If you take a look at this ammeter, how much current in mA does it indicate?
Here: 3 mA
